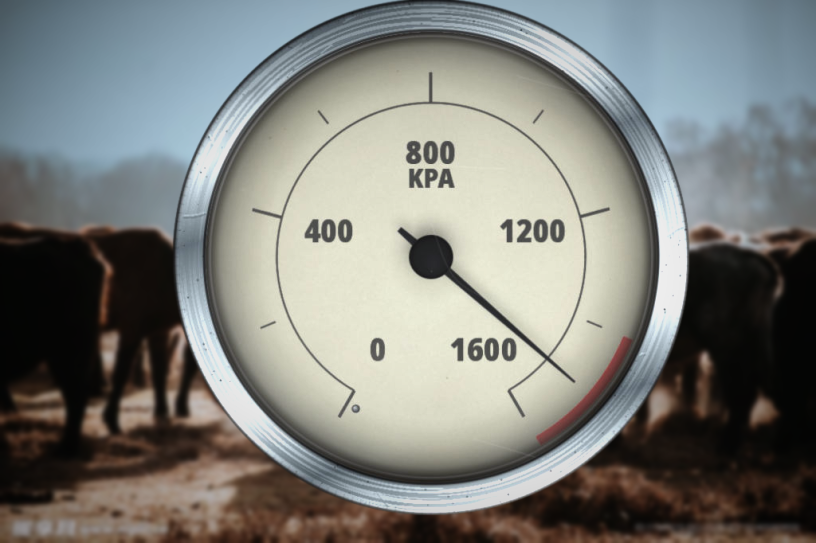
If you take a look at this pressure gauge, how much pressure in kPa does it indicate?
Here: 1500 kPa
